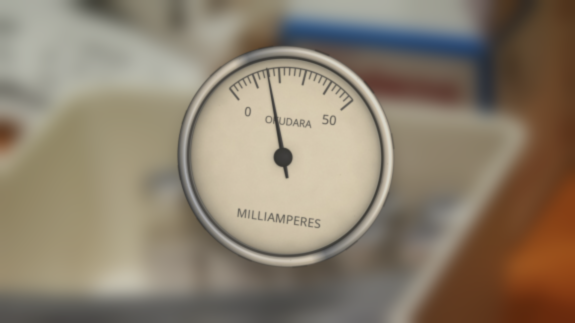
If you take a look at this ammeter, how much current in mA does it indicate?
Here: 16 mA
